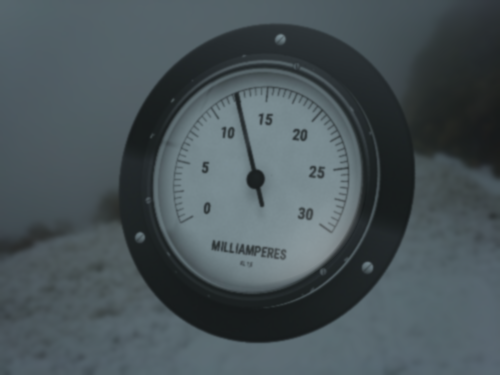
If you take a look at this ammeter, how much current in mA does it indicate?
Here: 12.5 mA
